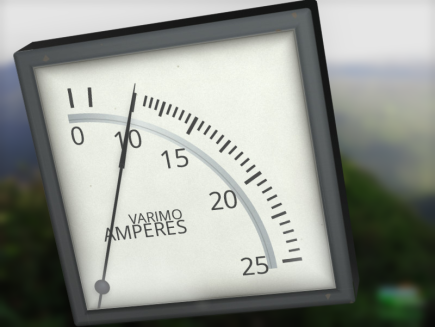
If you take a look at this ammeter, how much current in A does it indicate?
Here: 10 A
